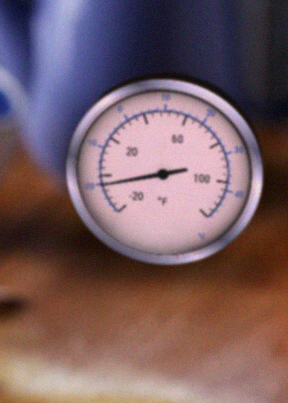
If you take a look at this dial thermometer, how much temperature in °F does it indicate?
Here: -4 °F
